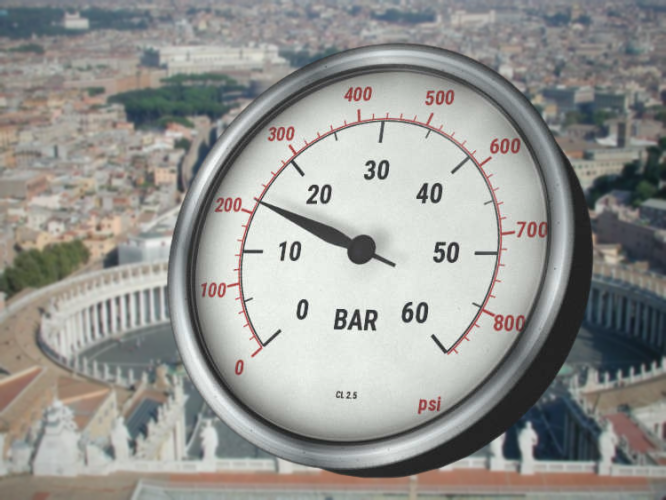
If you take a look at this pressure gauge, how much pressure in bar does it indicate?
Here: 15 bar
